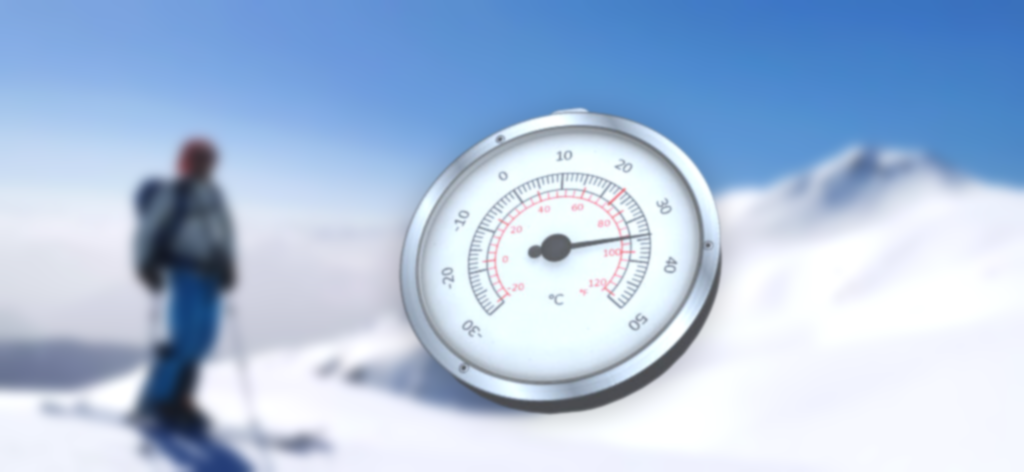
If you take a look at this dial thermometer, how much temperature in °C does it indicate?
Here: 35 °C
